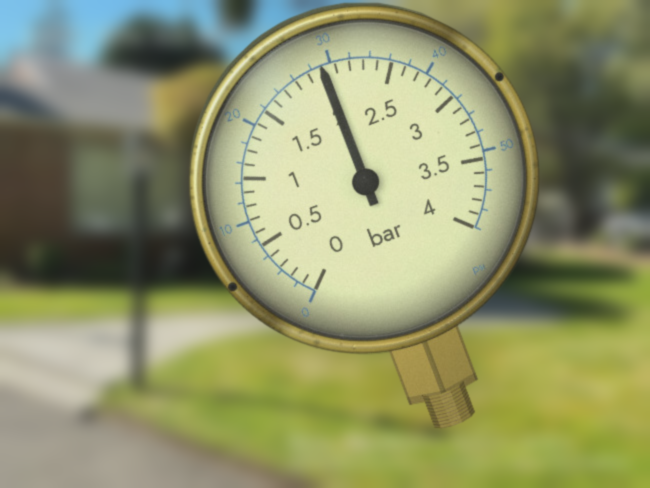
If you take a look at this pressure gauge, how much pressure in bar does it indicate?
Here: 2 bar
